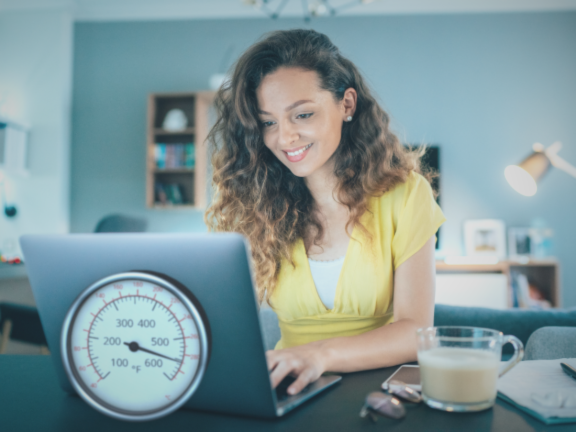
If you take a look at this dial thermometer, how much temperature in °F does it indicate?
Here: 550 °F
